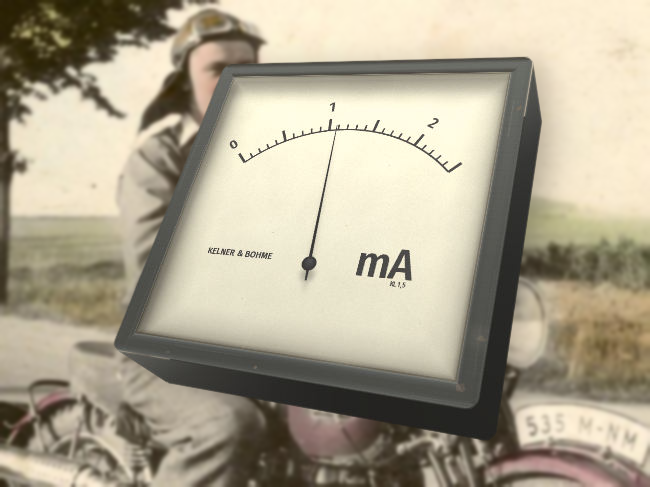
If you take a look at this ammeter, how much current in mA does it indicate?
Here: 1.1 mA
